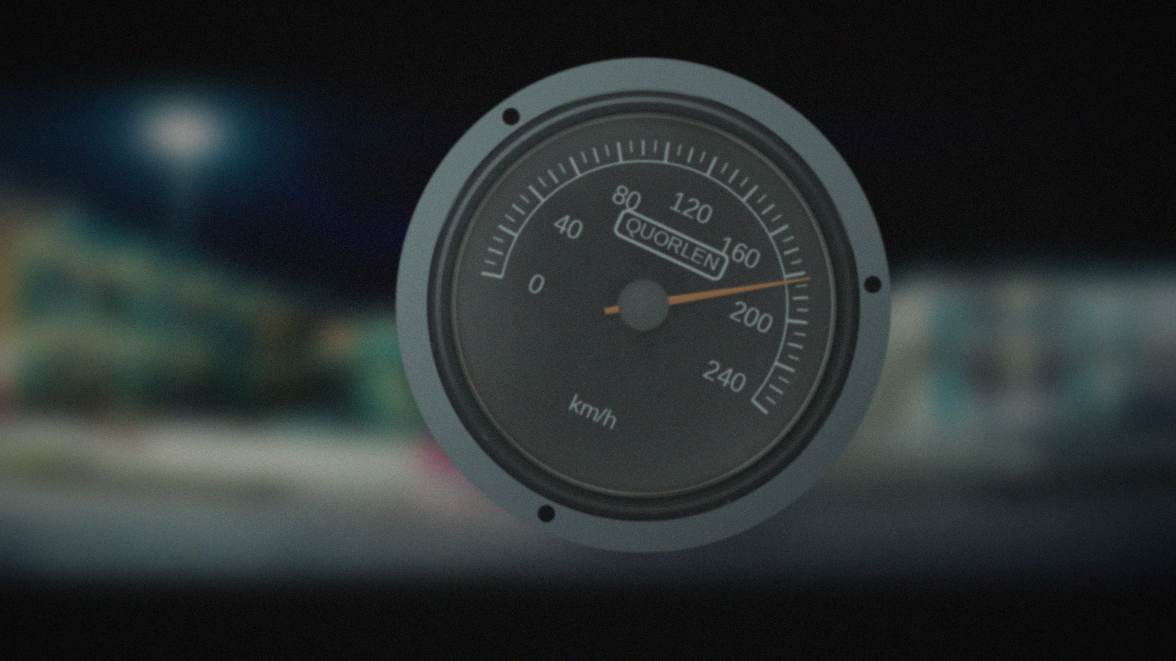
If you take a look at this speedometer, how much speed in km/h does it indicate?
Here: 182.5 km/h
